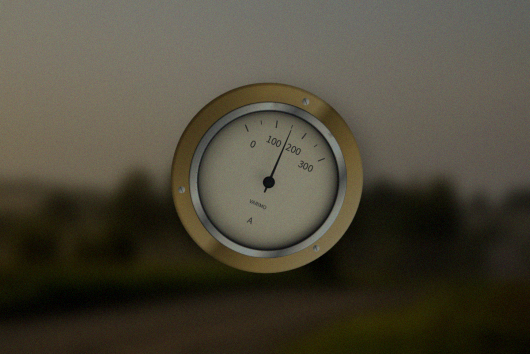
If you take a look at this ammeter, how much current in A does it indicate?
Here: 150 A
